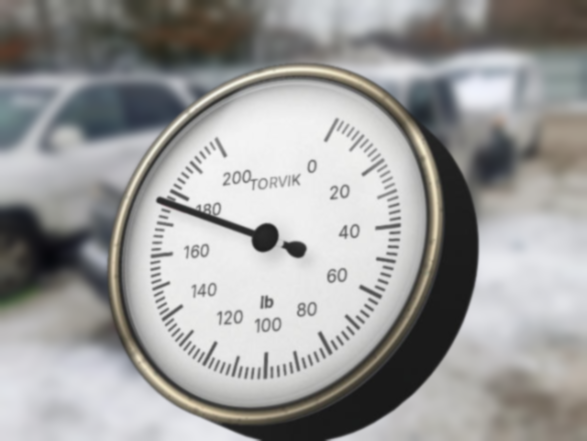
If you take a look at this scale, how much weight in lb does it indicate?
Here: 176 lb
